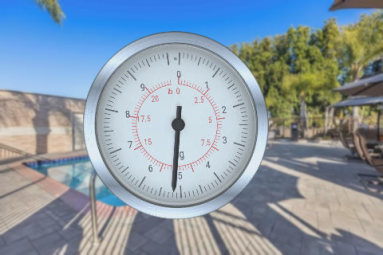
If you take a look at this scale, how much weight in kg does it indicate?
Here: 5.2 kg
